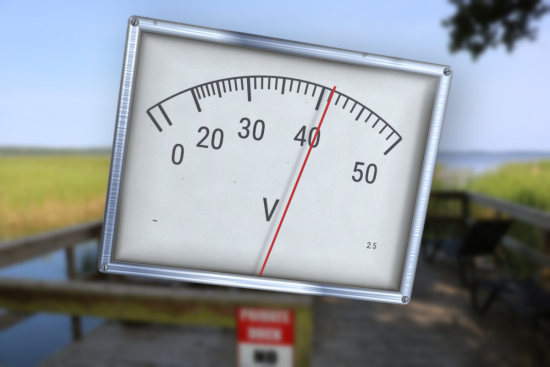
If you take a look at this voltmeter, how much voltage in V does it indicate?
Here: 41 V
